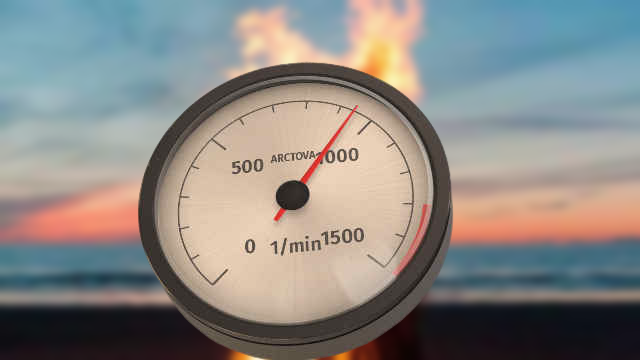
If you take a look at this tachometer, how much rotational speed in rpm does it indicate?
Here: 950 rpm
